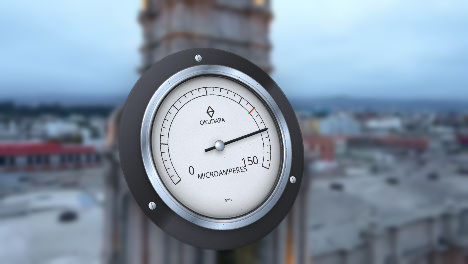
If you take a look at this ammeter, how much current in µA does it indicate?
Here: 125 µA
